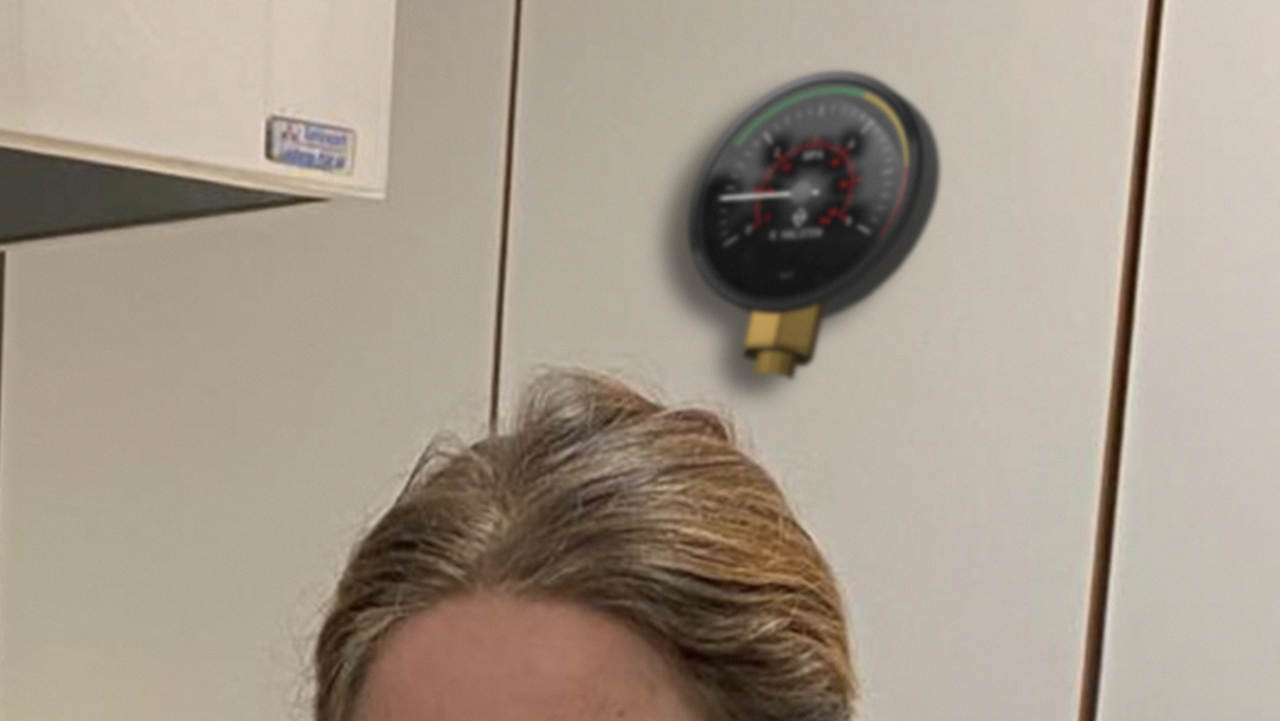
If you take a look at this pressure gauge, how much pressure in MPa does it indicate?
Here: 0.8 MPa
